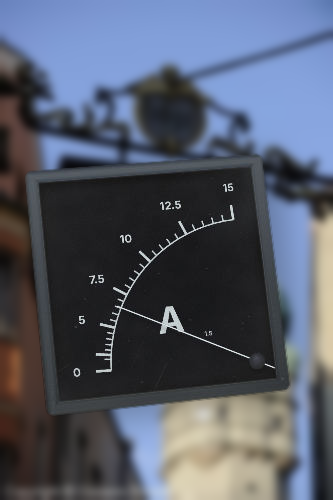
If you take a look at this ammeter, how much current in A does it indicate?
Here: 6.5 A
